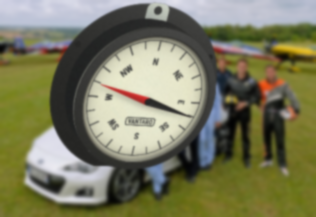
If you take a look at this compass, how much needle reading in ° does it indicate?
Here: 285 °
